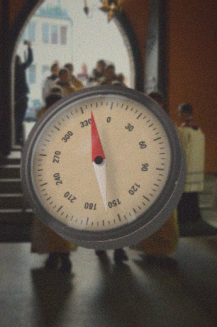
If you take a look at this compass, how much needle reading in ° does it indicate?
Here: 340 °
